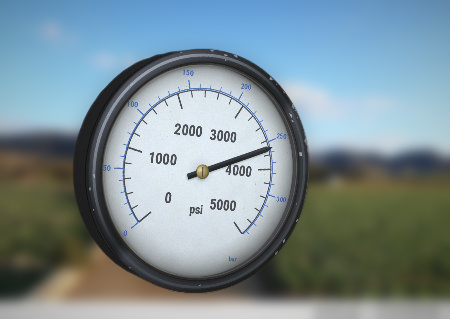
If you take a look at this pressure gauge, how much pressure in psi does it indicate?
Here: 3700 psi
